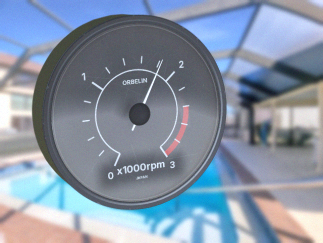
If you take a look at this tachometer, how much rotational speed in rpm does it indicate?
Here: 1800 rpm
